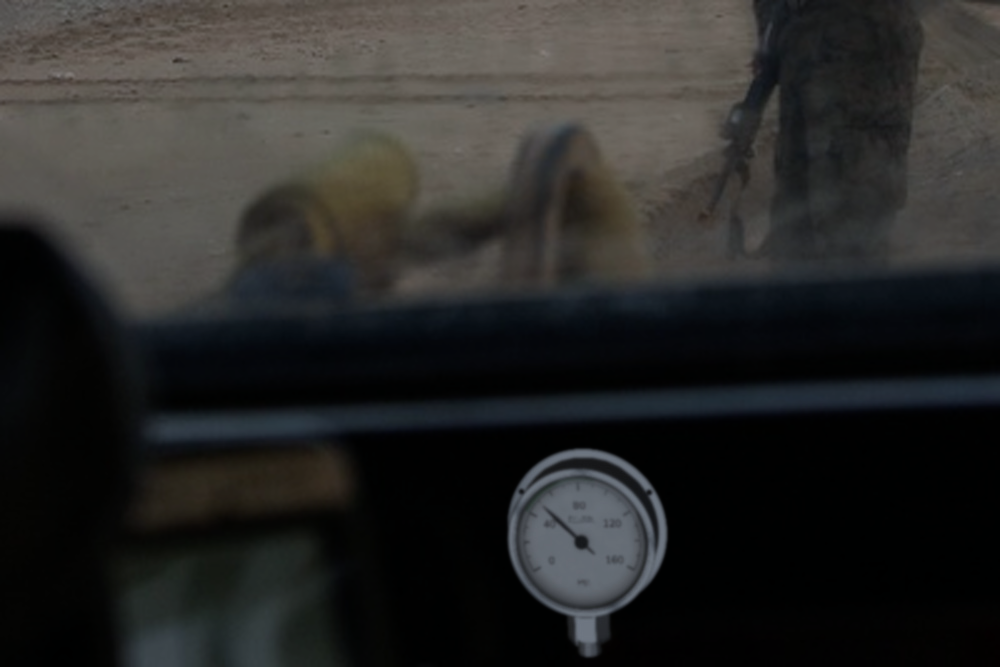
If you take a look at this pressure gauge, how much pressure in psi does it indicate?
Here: 50 psi
